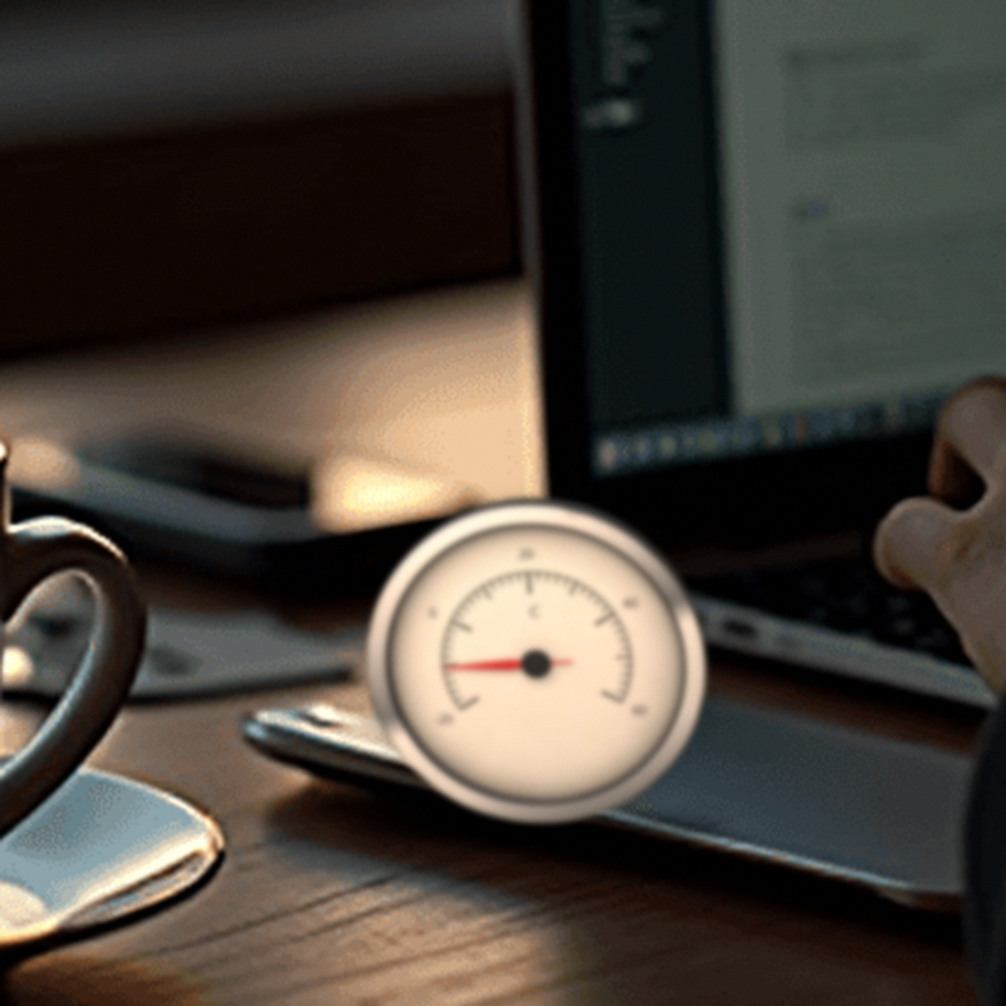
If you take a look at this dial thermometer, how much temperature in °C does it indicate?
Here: -10 °C
